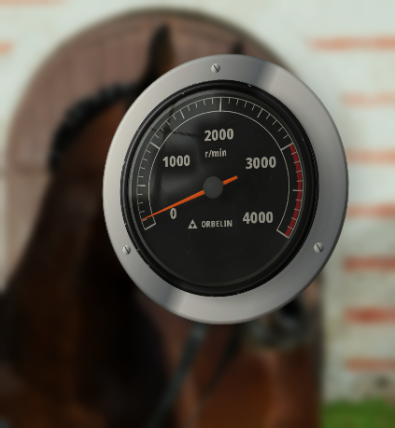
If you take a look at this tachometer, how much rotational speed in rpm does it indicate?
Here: 100 rpm
